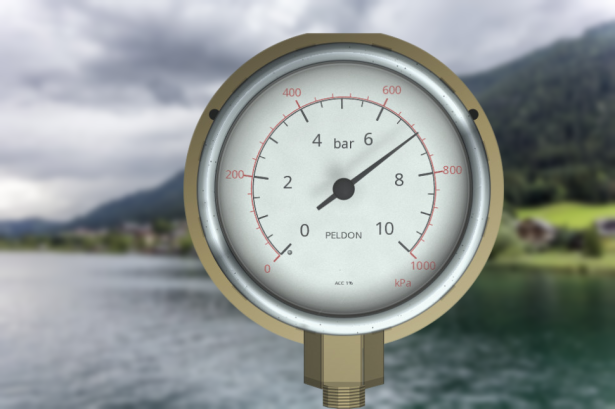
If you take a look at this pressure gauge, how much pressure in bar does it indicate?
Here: 7 bar
